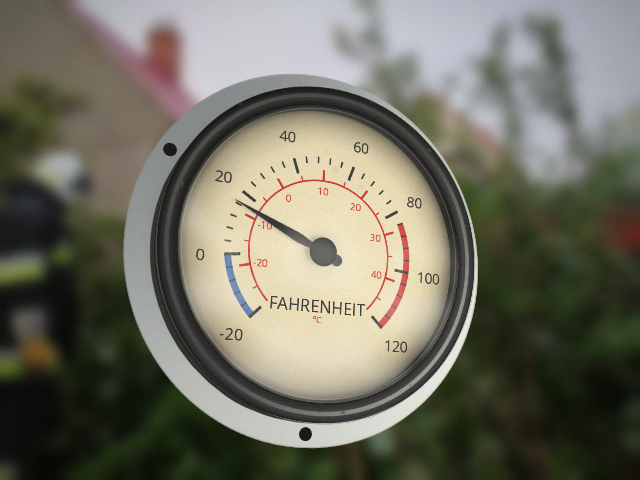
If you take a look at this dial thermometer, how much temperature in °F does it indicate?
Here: 16 °F
